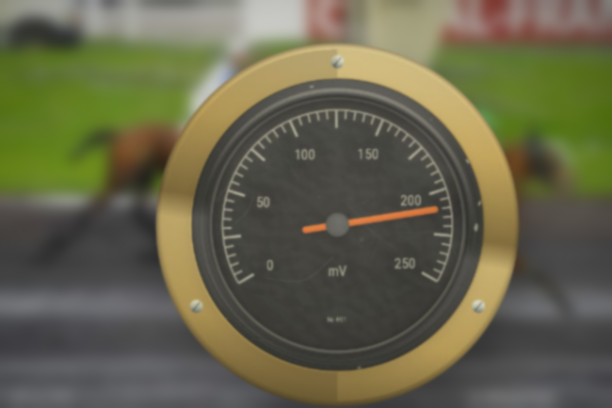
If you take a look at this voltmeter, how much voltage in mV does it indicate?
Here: 210 mV
